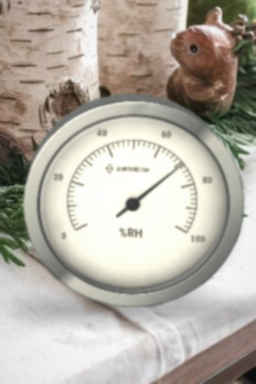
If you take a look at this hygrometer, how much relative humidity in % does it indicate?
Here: 70 %
